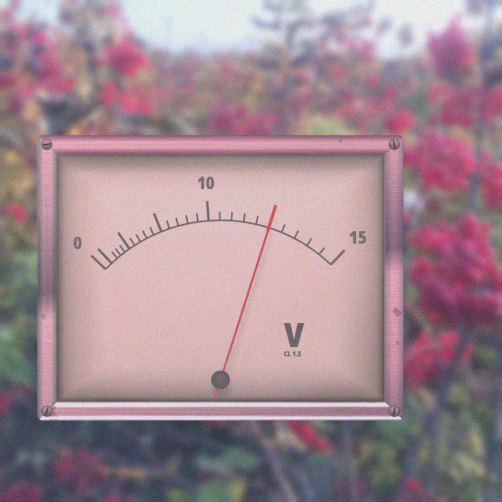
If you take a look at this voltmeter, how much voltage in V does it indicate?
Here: 12.5 V
